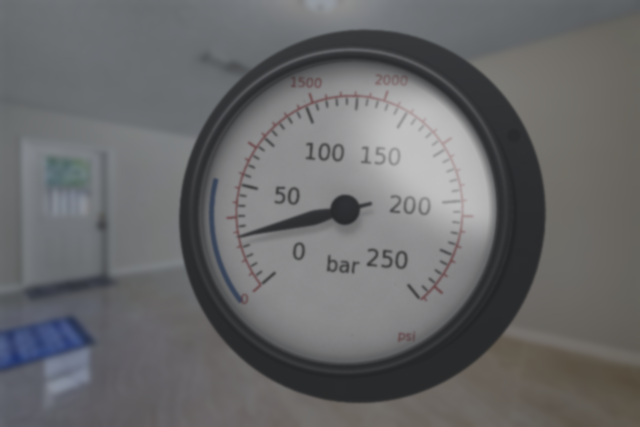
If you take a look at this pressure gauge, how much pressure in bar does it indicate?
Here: 25 bar
